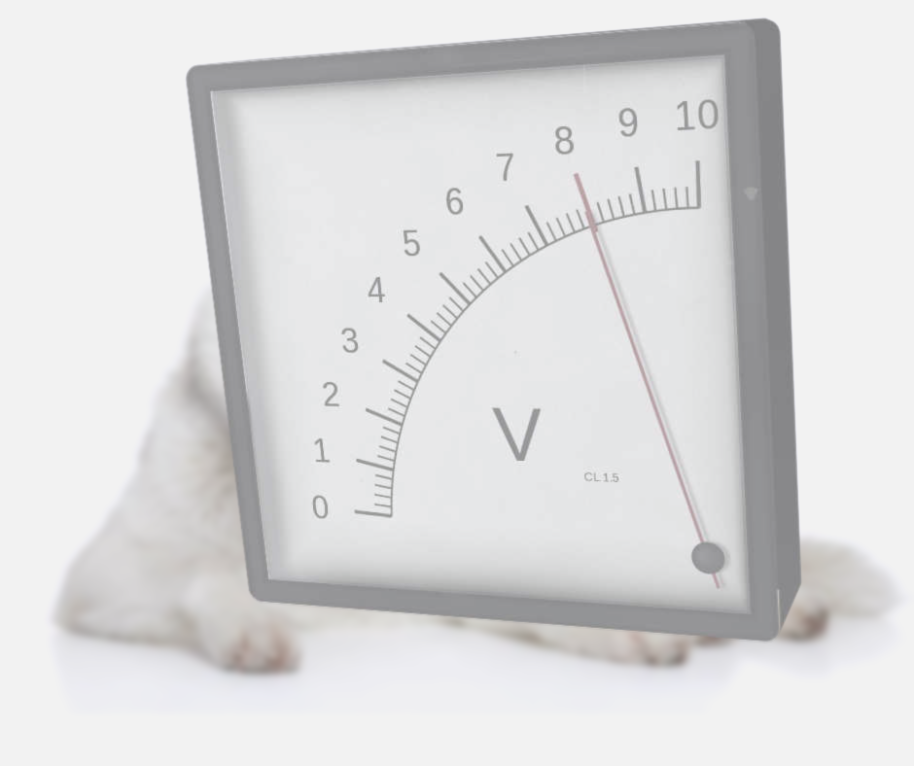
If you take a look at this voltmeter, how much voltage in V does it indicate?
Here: 8 V
